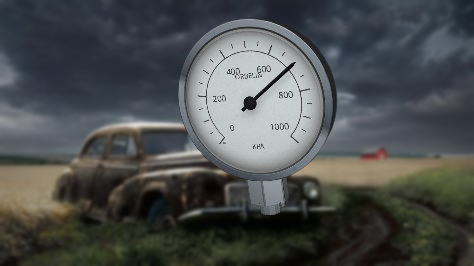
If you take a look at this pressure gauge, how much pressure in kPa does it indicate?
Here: 700 kPa
